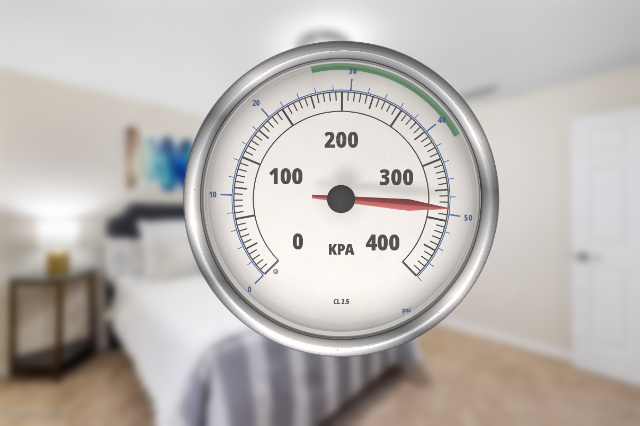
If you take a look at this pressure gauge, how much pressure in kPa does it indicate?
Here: 340 kPa
